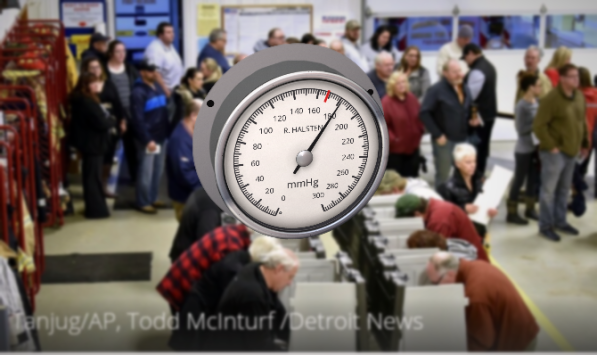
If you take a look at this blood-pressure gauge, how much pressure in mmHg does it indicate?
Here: 180 mmHg
